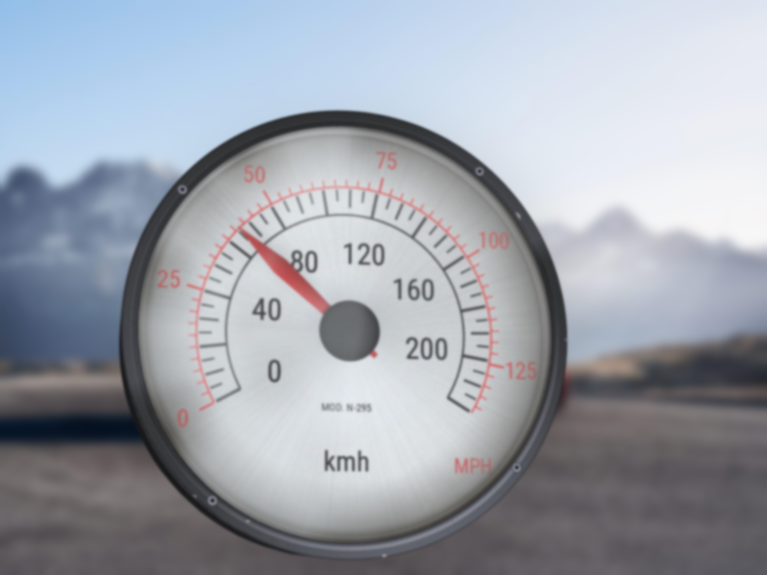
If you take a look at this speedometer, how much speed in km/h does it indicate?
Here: 65 km/h
